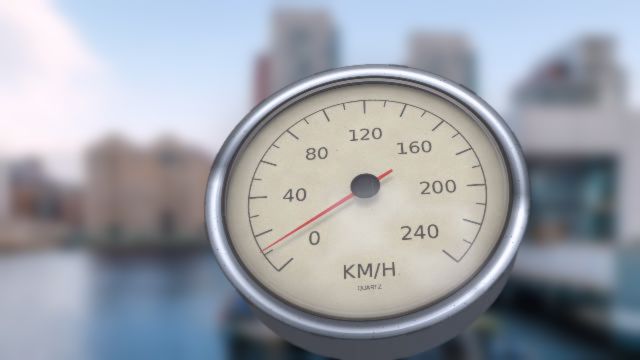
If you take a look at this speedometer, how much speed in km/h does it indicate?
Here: 10 km/h
